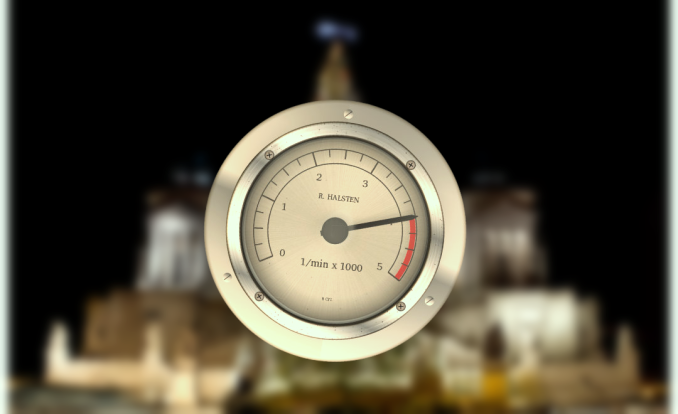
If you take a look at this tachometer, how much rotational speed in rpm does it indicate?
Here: 4000 rpm
